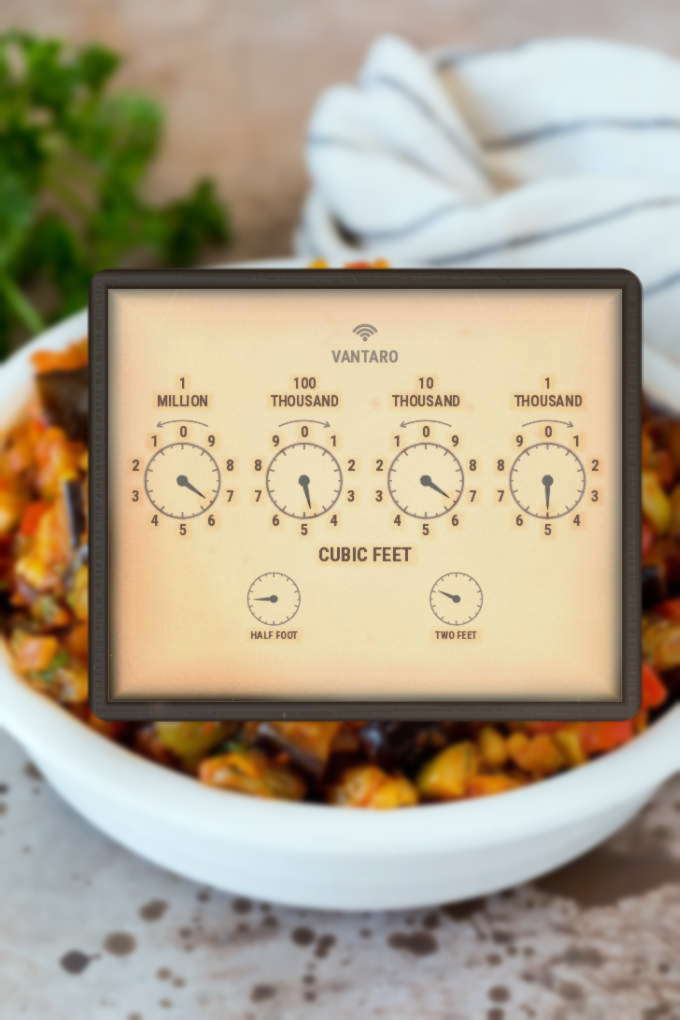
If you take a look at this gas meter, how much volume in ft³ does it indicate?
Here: 646500 ft³
